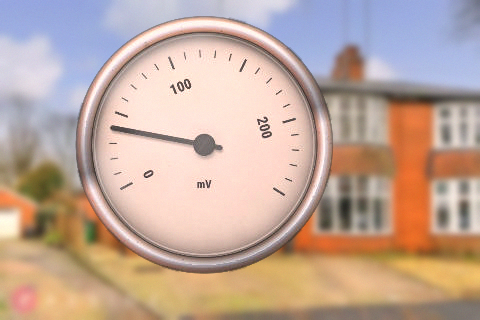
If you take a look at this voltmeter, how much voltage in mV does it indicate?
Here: 40 mV
